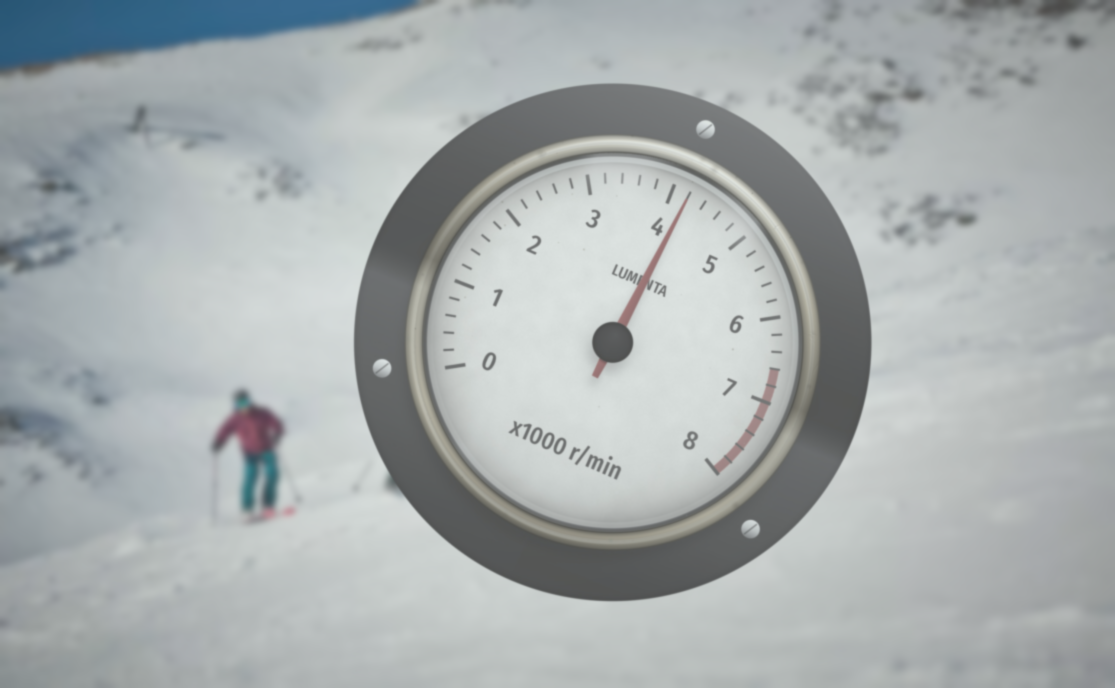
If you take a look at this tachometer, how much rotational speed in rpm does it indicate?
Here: 4200 rpm
